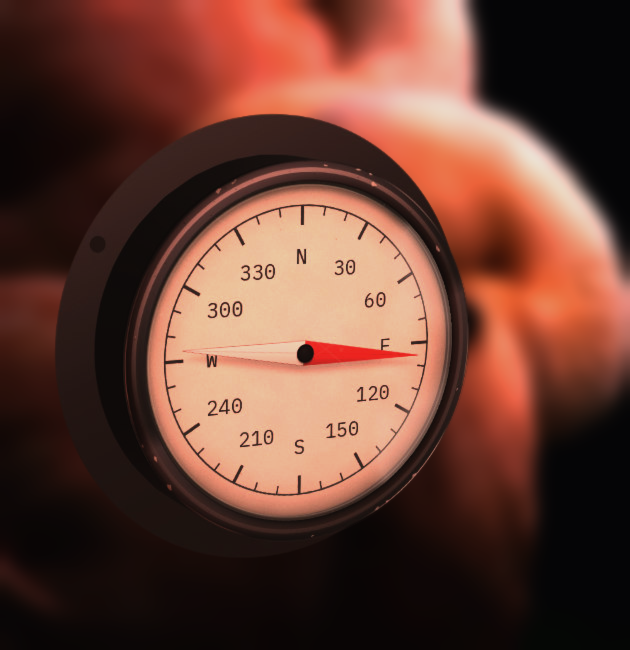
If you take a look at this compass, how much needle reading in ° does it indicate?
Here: 95 °
